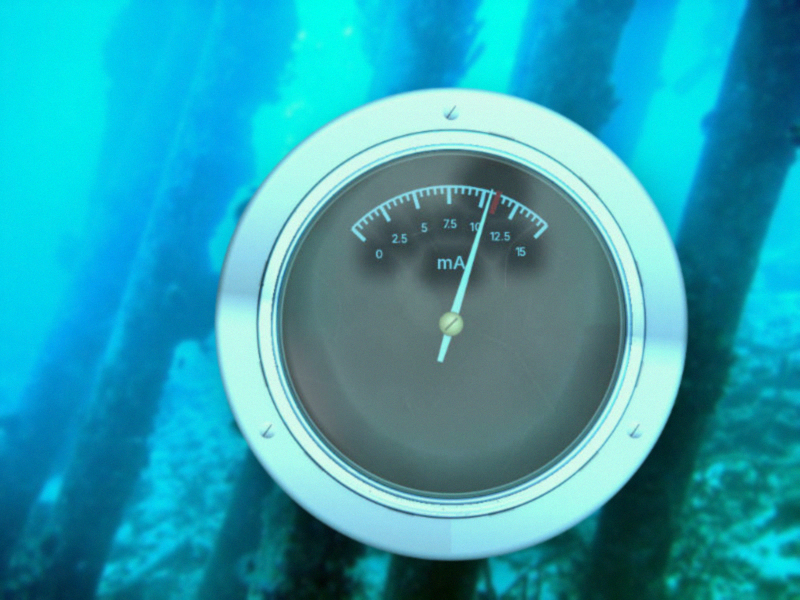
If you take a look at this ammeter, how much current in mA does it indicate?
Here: 10.5 mA
